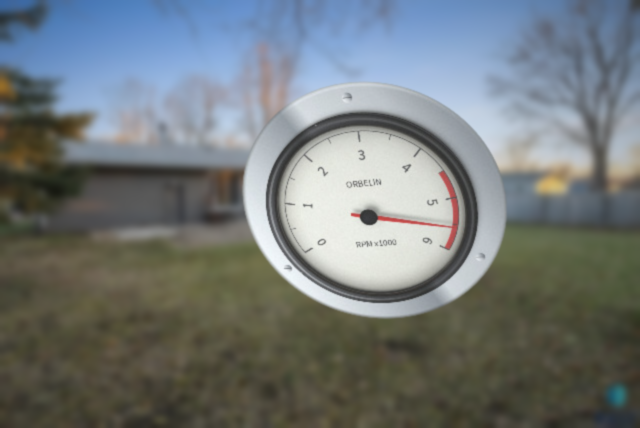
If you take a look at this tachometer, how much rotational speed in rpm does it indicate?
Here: 5500 rpm
